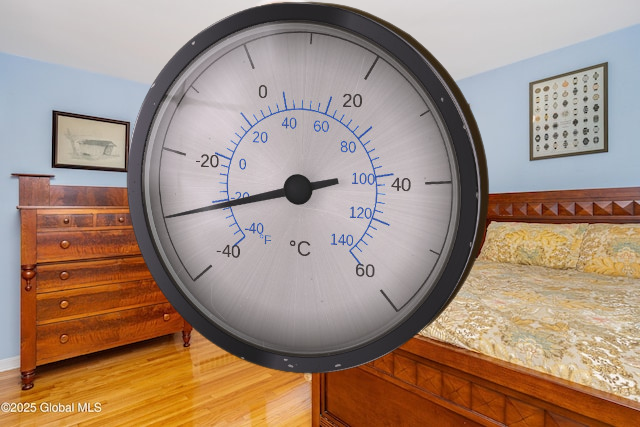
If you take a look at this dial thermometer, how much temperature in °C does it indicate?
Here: -30 °C
